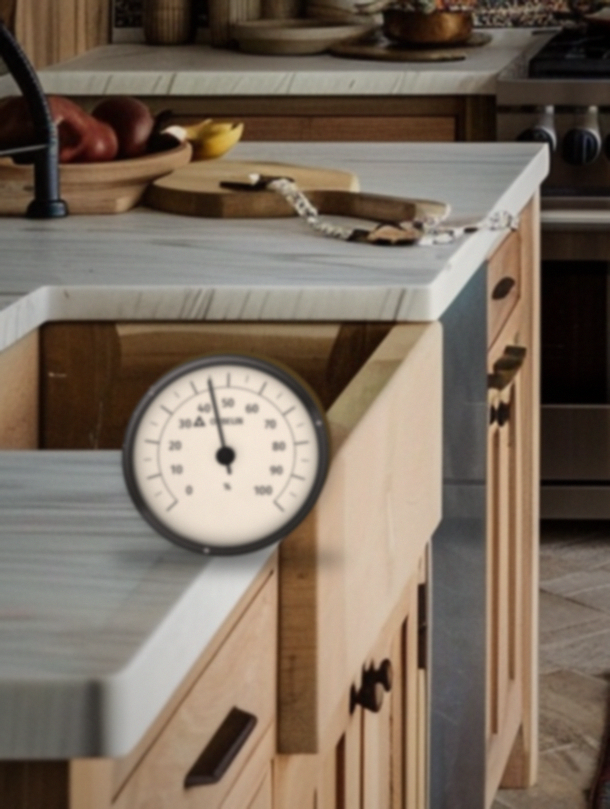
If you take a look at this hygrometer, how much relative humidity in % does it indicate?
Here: 45 %
